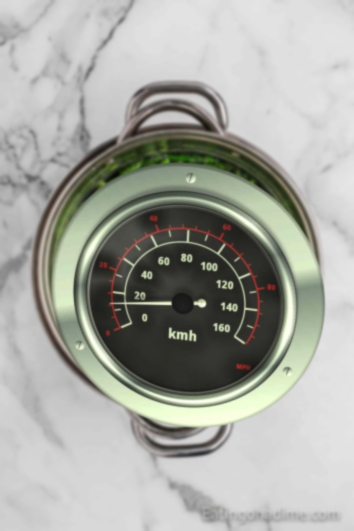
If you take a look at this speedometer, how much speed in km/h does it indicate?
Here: 15 km/h
